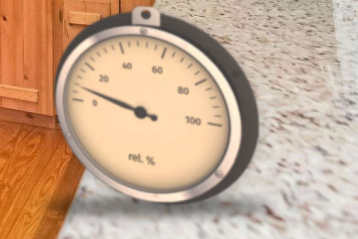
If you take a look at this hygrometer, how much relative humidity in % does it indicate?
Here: 8 %
